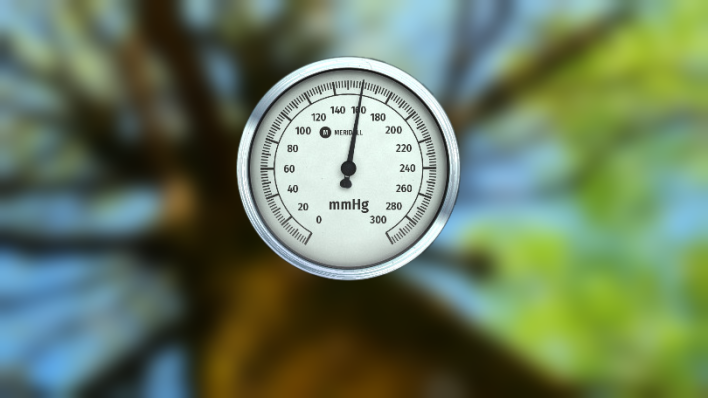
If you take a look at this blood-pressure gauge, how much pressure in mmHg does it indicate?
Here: 160 mmHg
